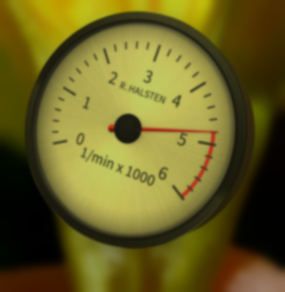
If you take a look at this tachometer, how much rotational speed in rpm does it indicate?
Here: 4800 rpm
